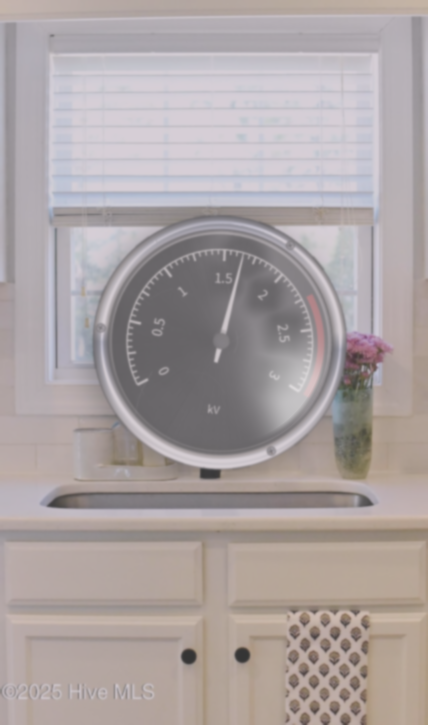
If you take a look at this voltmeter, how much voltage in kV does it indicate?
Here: 1.65 kV
